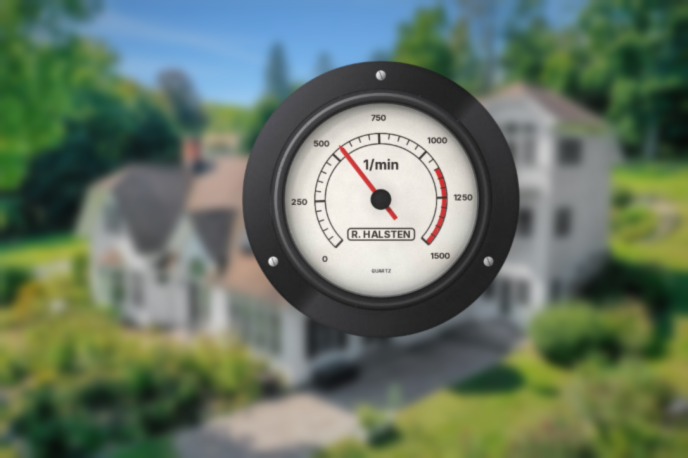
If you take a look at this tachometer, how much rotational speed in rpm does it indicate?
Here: 550 rpm
